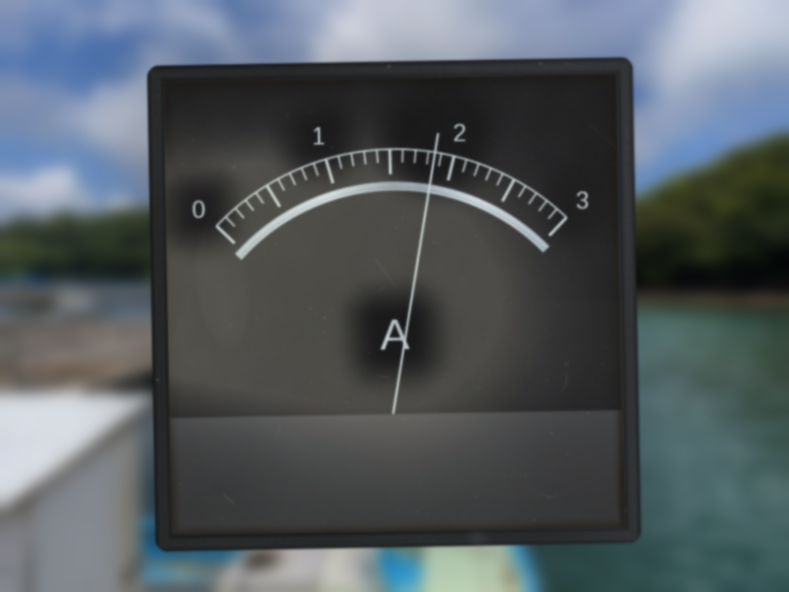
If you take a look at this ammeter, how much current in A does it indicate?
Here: 1.85 A
